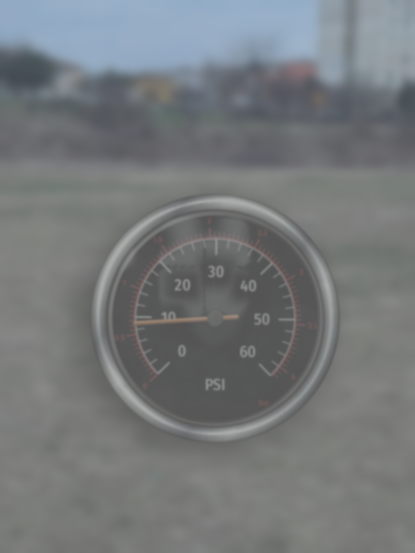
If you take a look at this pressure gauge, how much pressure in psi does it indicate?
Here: 9 psi
